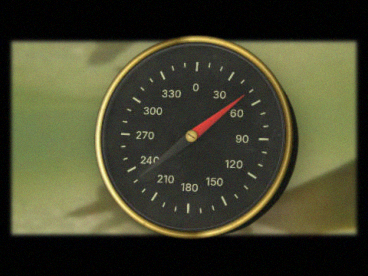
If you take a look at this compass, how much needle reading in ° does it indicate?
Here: 50 °
